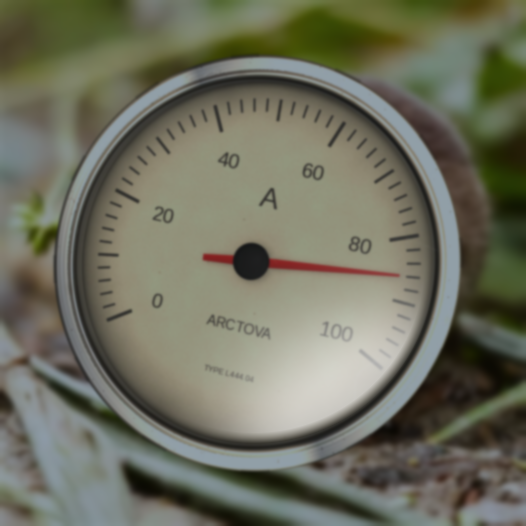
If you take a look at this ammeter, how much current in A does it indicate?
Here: 86 A
